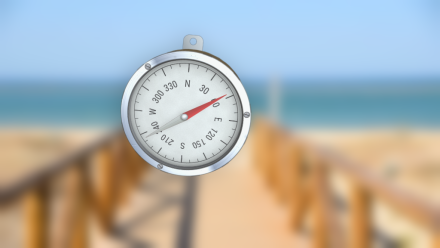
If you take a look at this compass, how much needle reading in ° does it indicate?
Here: 55 °
